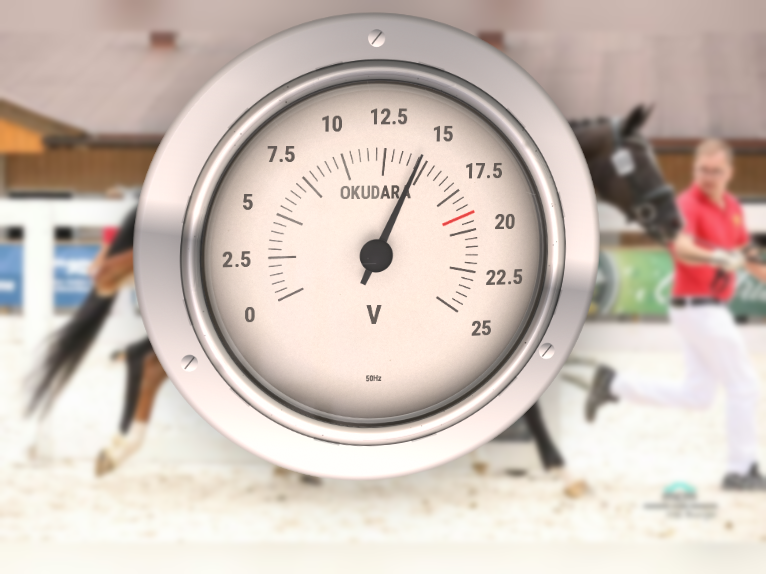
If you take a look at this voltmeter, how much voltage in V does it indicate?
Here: 14.5 V
